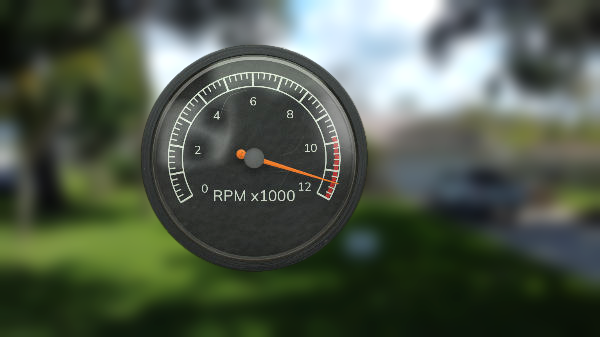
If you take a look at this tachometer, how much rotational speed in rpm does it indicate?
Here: 11400 rpm
